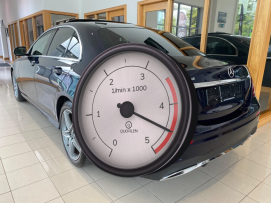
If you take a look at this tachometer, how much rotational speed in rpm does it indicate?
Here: 4500 rpm
